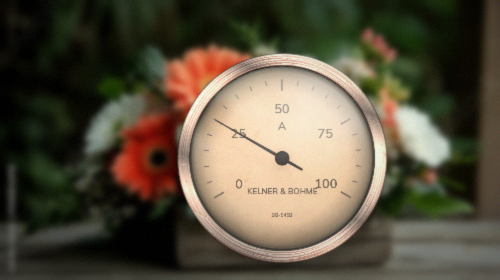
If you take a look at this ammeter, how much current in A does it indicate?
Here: 25 A
